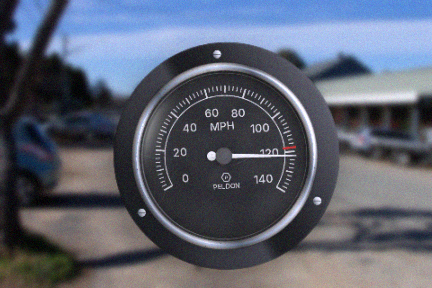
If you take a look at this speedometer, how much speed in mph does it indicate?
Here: 122 mph
